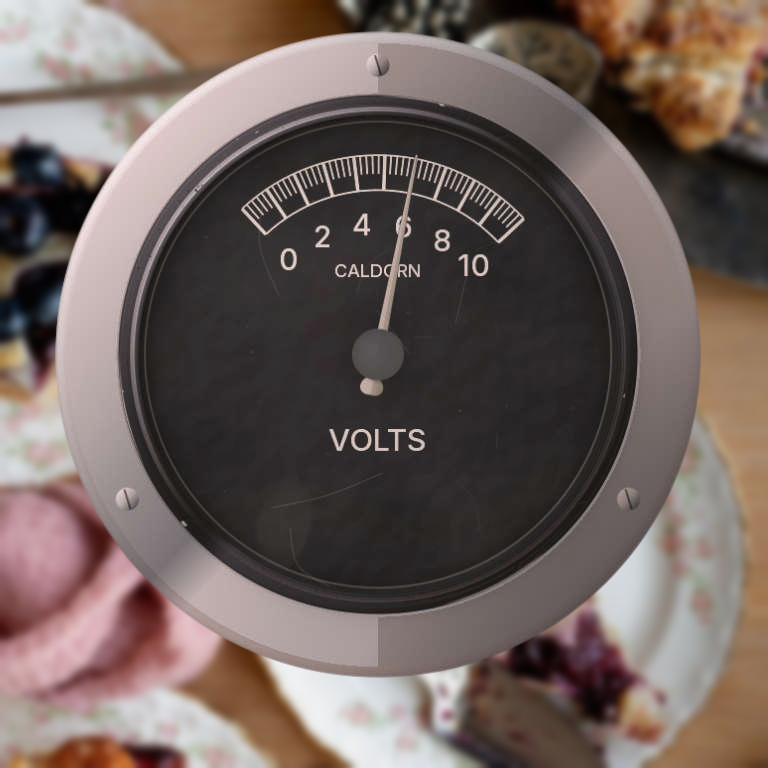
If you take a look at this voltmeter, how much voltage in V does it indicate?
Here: 6 V
